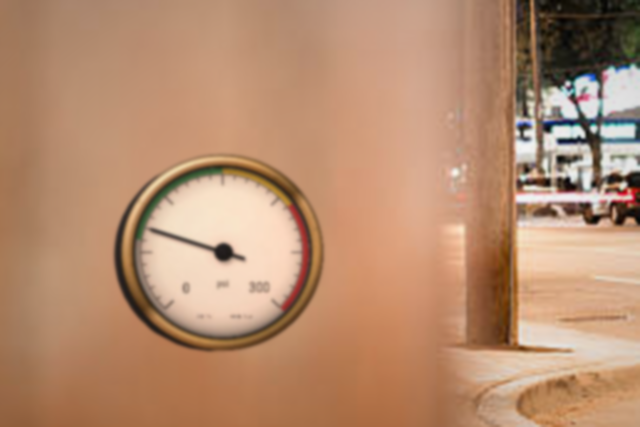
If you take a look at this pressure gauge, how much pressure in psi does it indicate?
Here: 70 psi
